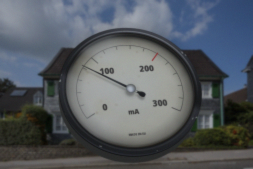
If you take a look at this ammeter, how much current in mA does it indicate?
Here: 80 mA
